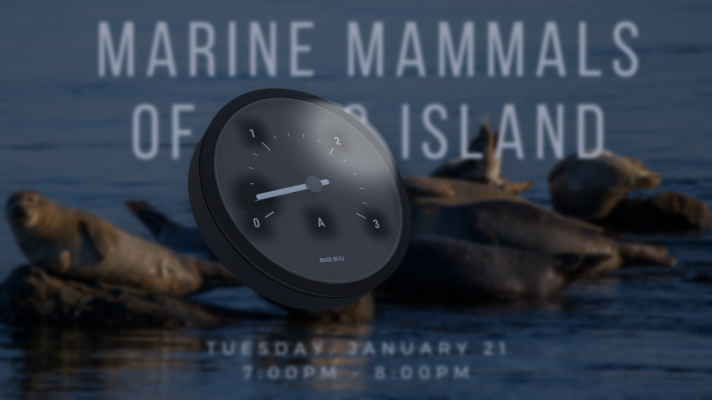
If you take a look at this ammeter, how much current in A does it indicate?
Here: 0.2 A
